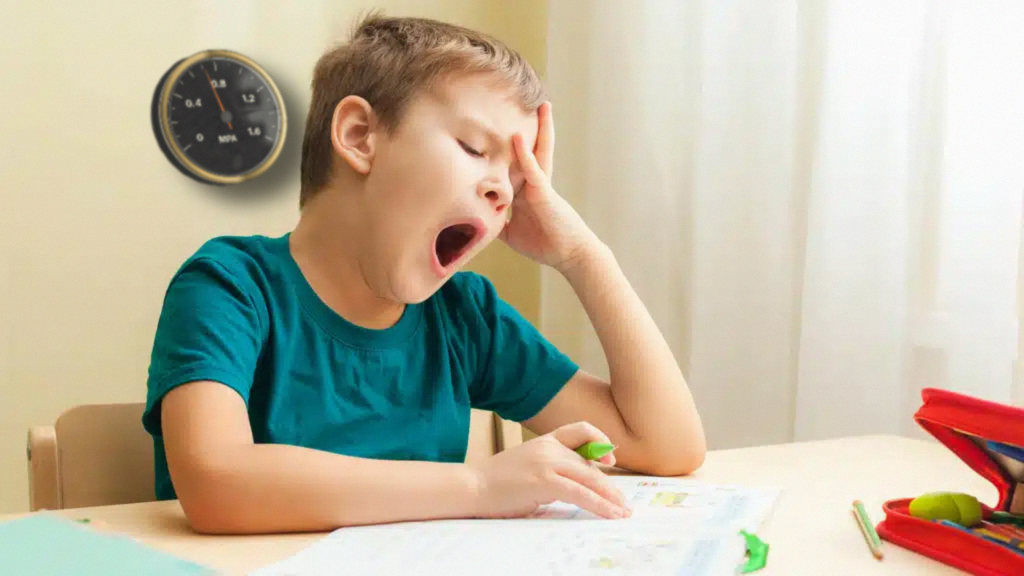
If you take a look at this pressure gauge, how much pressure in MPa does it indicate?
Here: 0.7 MPa
